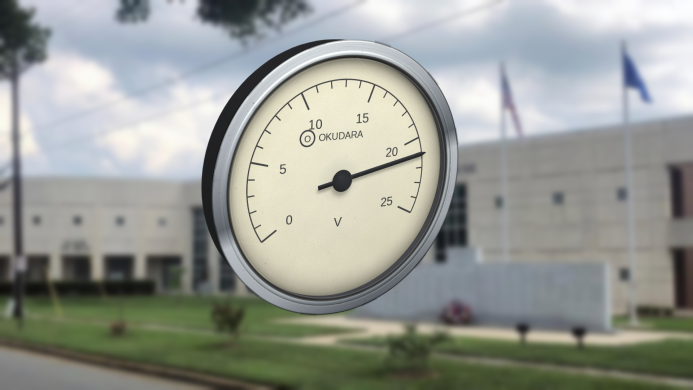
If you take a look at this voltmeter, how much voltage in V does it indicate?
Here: 21 V
